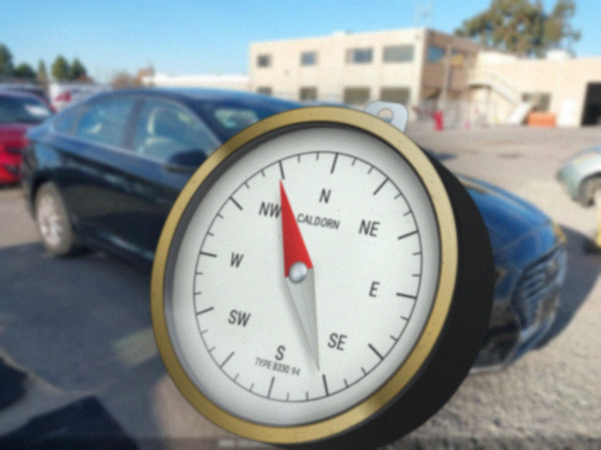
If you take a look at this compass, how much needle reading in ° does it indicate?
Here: 330 °
